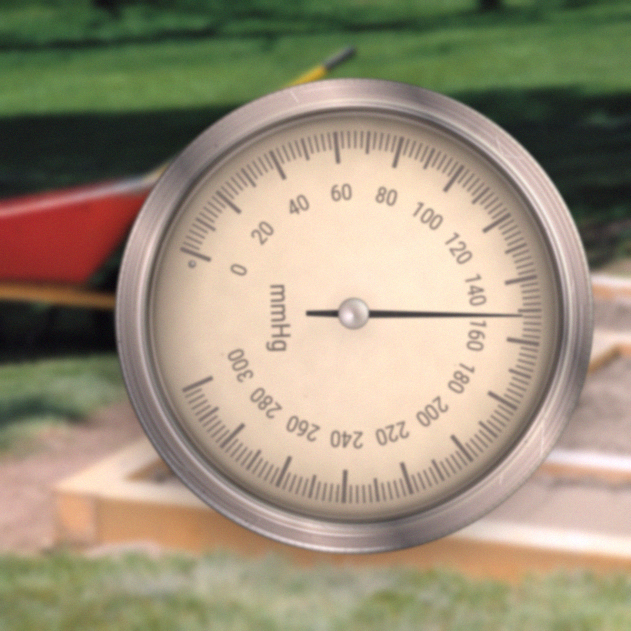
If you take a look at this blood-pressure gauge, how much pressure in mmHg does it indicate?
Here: 152 mmHg
